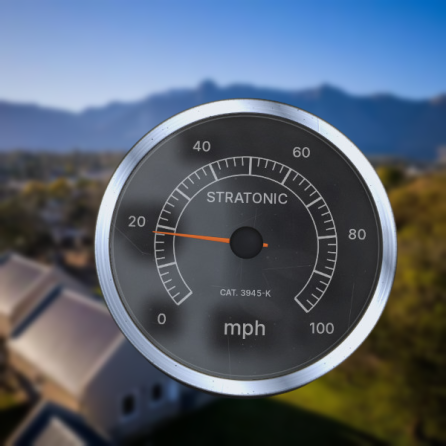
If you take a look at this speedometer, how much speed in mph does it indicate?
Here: 18 mph
